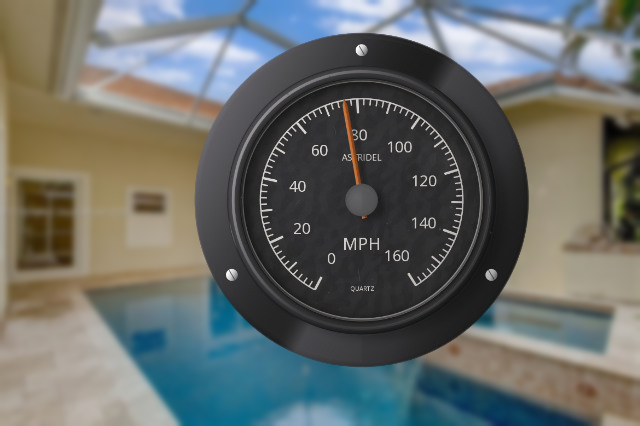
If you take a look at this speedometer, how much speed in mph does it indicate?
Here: 76 mph
